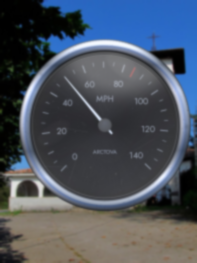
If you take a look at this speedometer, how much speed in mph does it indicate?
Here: 50 mph
